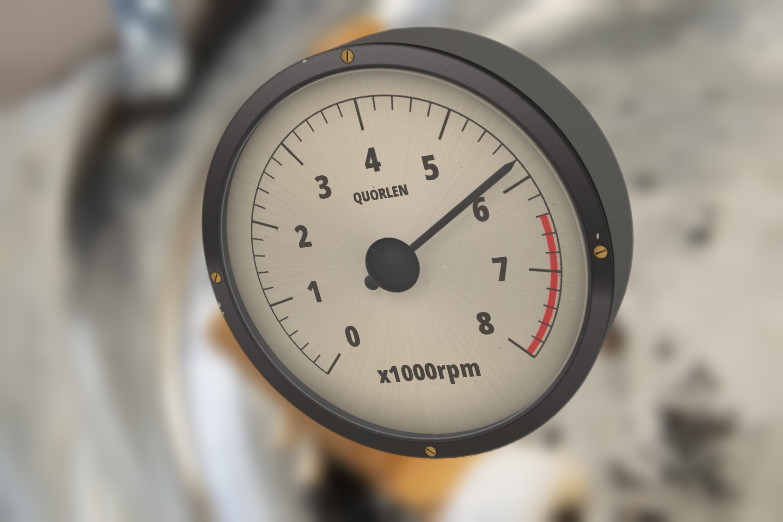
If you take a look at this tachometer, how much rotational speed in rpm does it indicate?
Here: 5800 rpm
